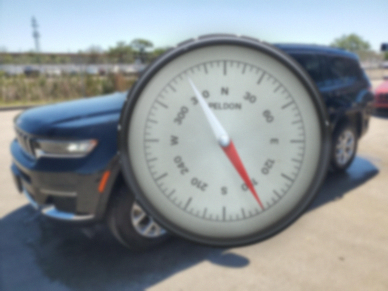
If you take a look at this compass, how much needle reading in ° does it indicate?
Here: 150 °
